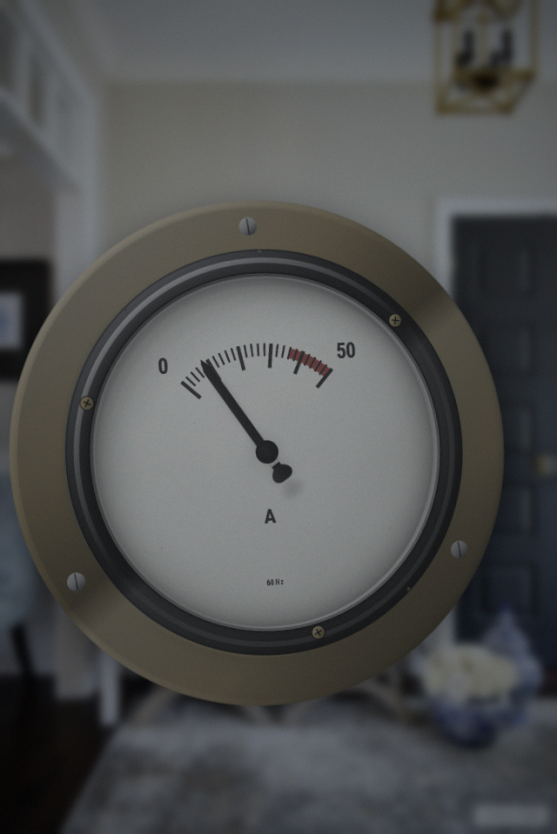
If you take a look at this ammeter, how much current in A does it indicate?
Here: 8 A
